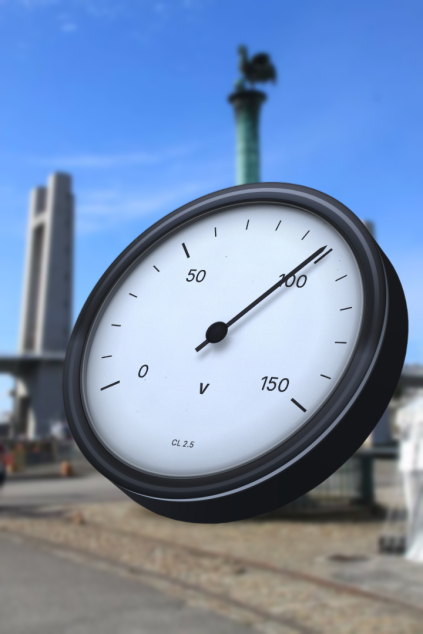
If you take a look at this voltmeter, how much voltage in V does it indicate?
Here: 100 V
